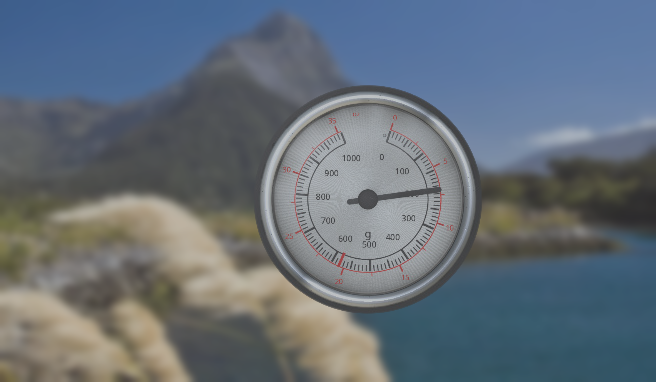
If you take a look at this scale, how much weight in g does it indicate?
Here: 200 g
